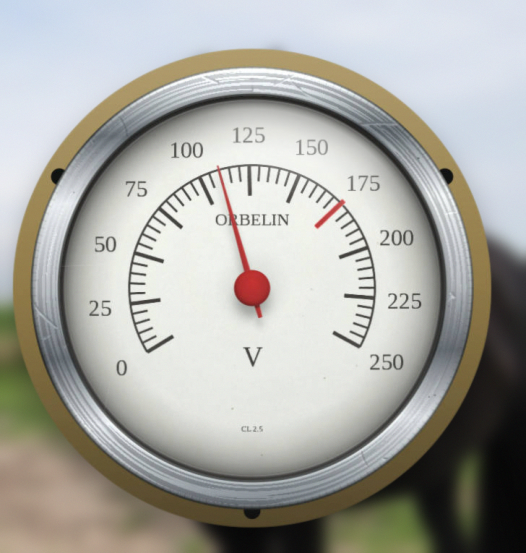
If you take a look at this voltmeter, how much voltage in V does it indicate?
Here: 110 V
